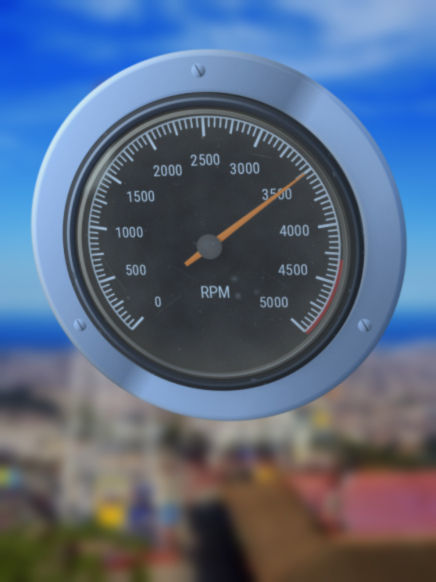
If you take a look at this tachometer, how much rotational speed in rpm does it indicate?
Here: 3500 rpm
